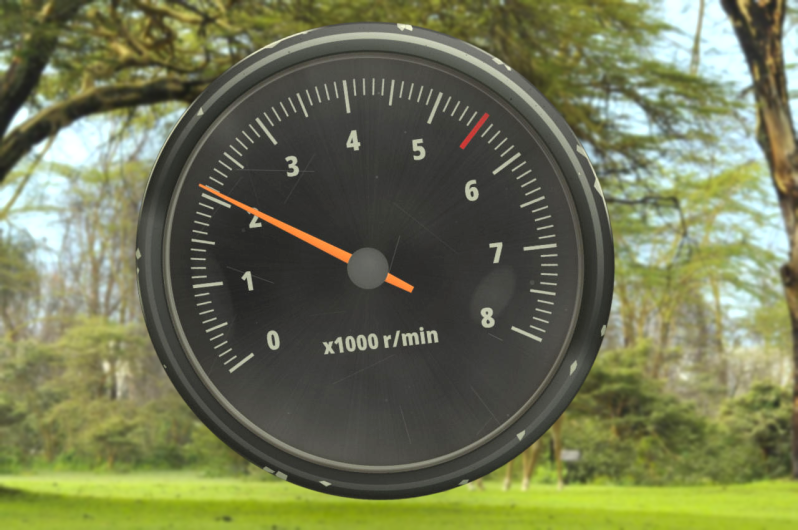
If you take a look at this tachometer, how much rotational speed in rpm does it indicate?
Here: 2100 rpm
